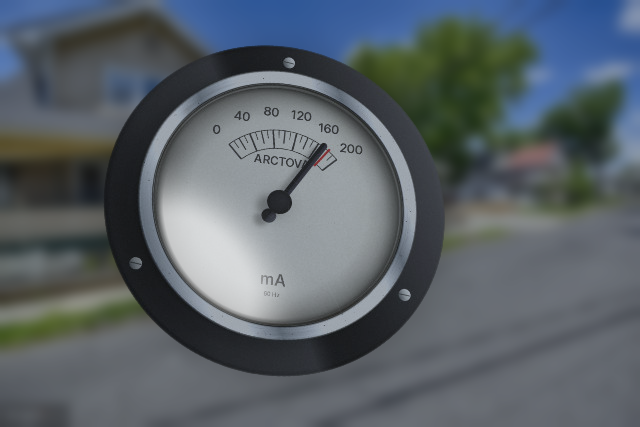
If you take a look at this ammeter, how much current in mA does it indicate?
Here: 170 mA
